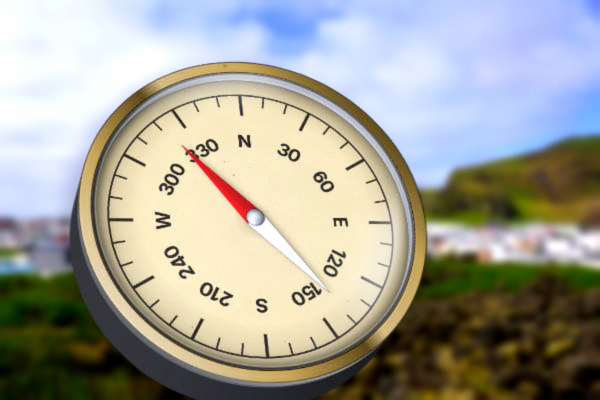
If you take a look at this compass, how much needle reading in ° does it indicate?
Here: 320 °
